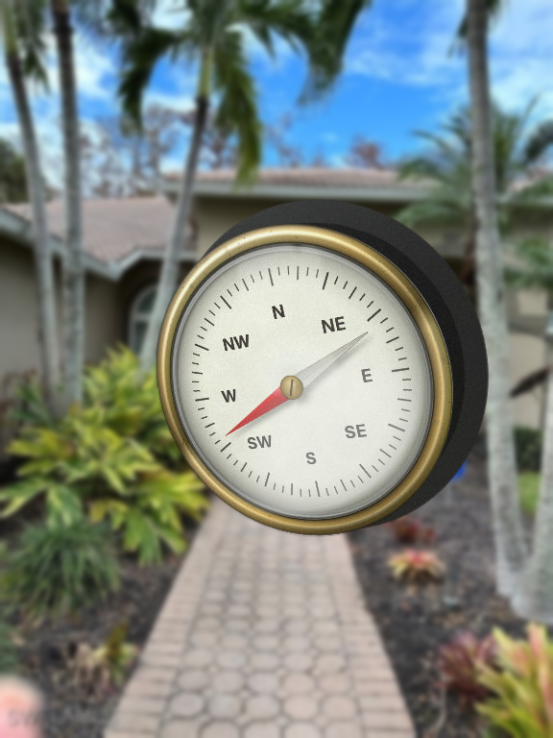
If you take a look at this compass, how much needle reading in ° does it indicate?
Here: 245 °
